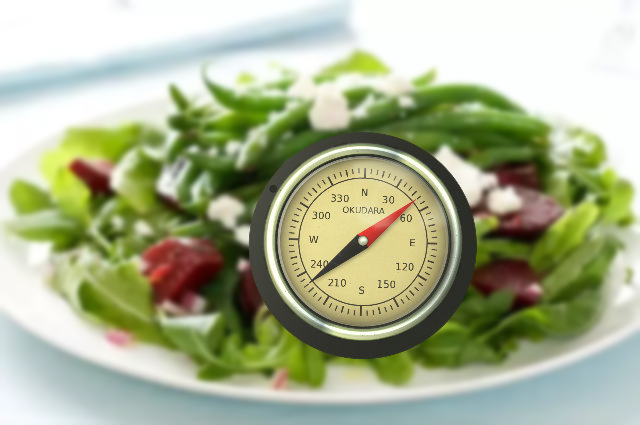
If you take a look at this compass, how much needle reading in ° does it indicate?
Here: 50 °
